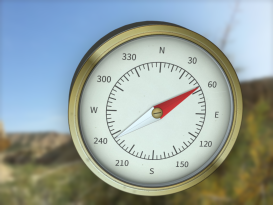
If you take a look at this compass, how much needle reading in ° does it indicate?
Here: 55 °
